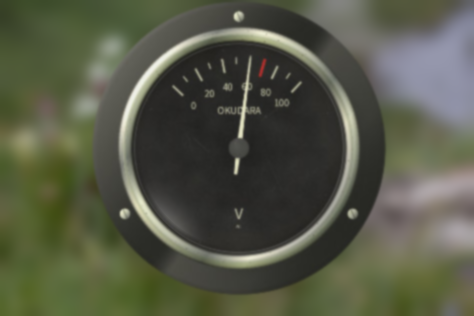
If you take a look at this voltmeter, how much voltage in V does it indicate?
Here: 60 V
